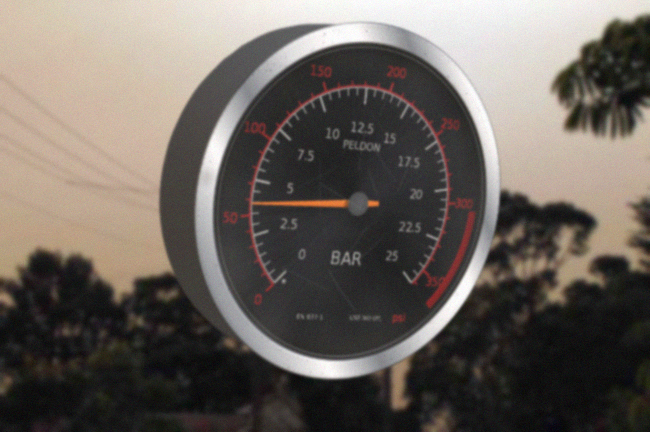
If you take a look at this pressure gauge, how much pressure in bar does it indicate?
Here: 4 bar
